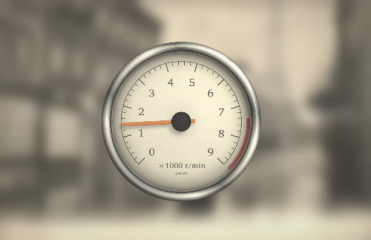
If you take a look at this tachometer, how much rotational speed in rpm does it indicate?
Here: 1400 rpm
